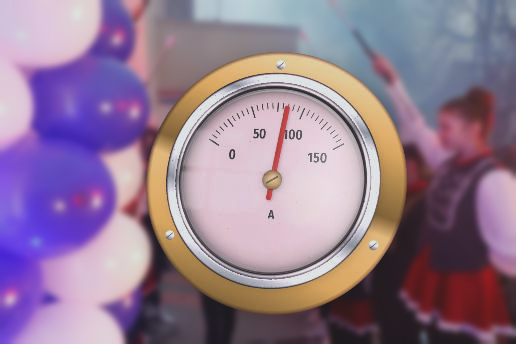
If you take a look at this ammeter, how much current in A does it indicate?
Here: 85 A
